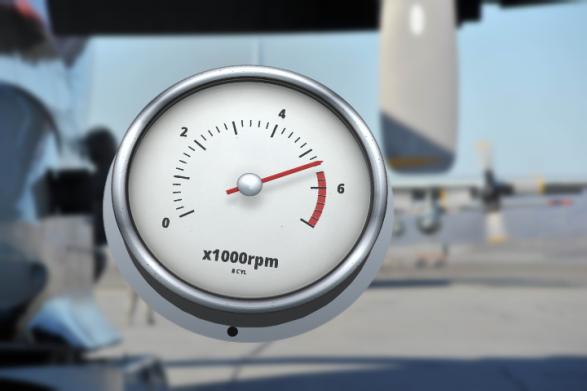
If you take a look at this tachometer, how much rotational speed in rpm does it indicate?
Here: 5400 rpm
